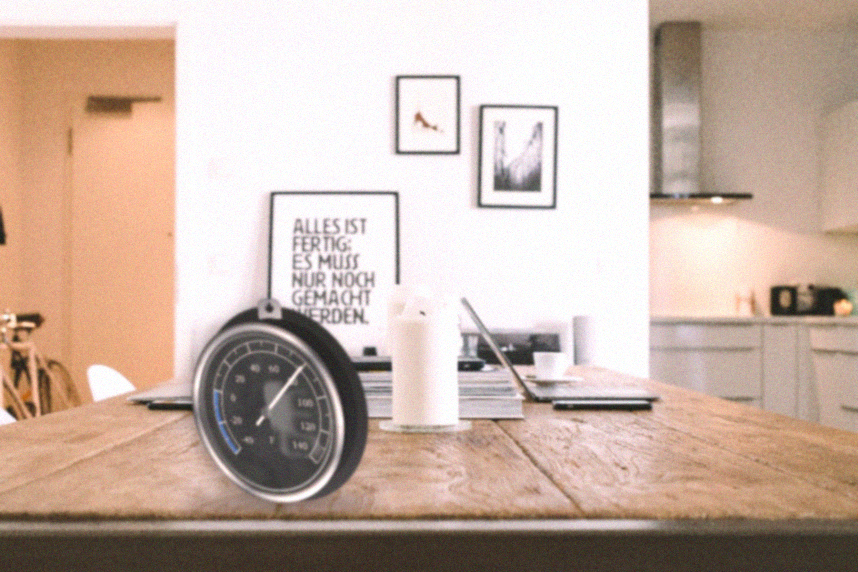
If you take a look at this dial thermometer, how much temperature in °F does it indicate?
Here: 80 °F
